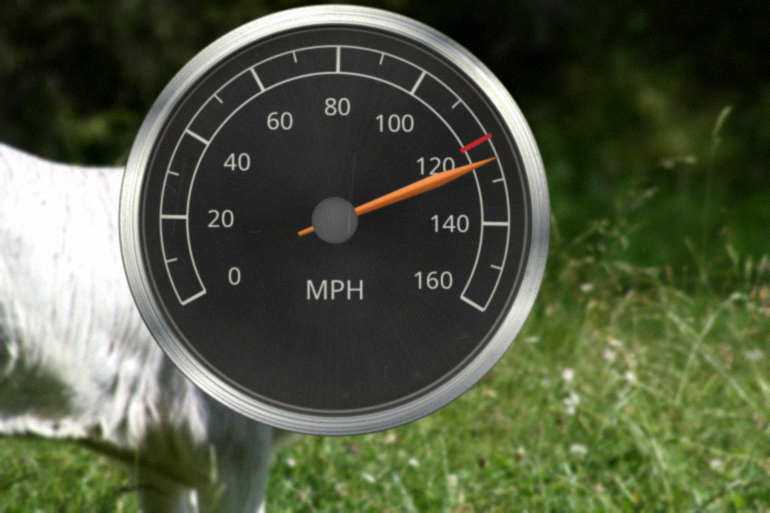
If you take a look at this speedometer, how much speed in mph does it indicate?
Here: 125 mph
